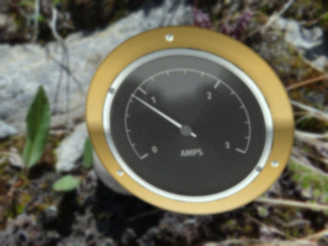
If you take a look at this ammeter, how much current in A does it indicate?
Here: 0.9 A
